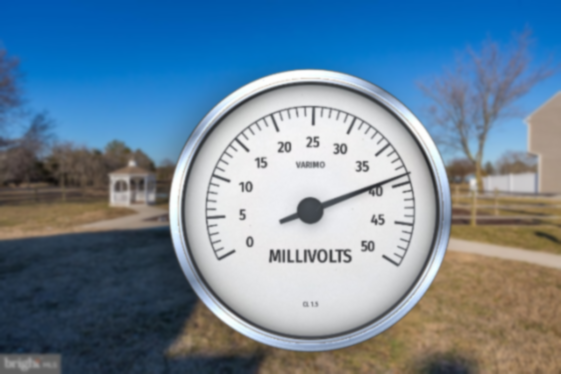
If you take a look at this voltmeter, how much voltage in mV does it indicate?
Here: 39 mV
